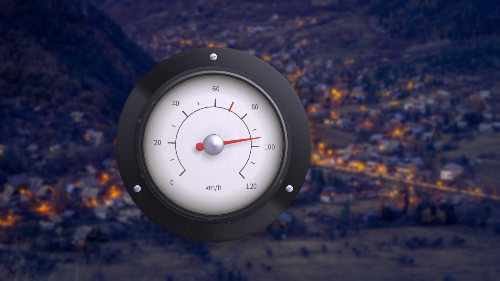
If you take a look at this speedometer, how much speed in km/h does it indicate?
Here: 95 km/h
